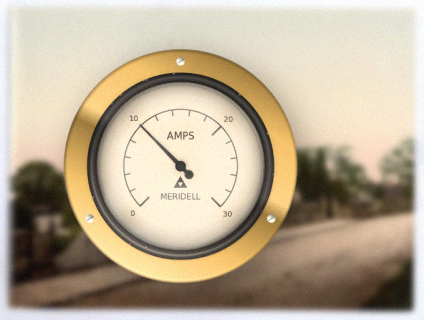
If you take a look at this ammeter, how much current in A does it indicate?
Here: 10 A
